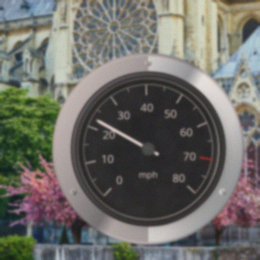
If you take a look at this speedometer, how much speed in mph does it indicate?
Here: 22.5 mph
